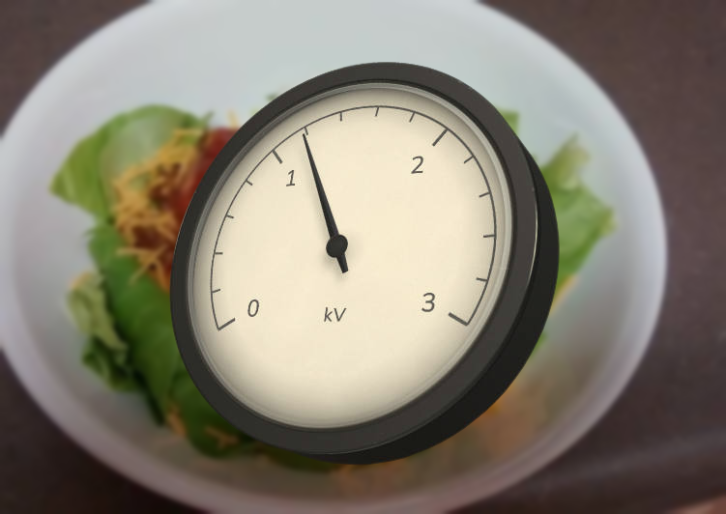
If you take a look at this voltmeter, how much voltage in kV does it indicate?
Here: 1.2 kV
